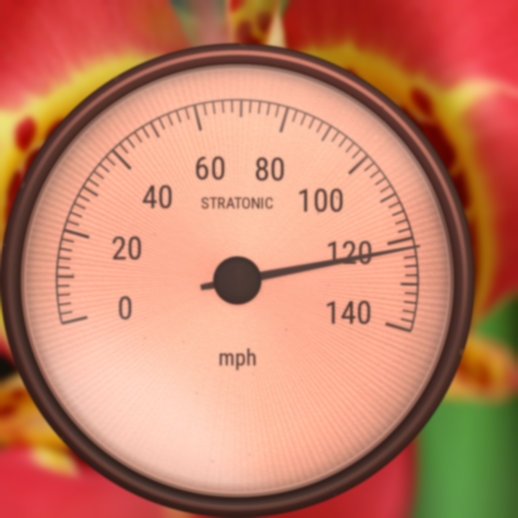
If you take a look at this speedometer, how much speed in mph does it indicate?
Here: 122 mph
